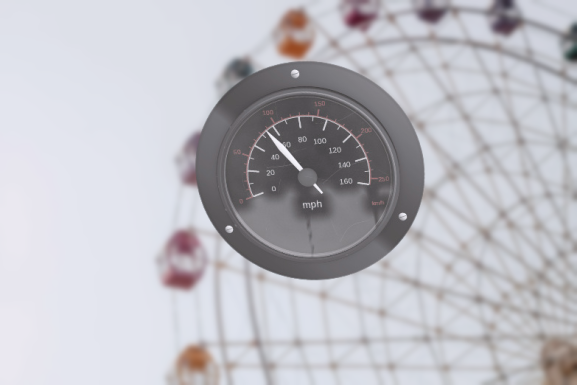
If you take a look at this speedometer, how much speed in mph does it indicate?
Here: 55 mph
